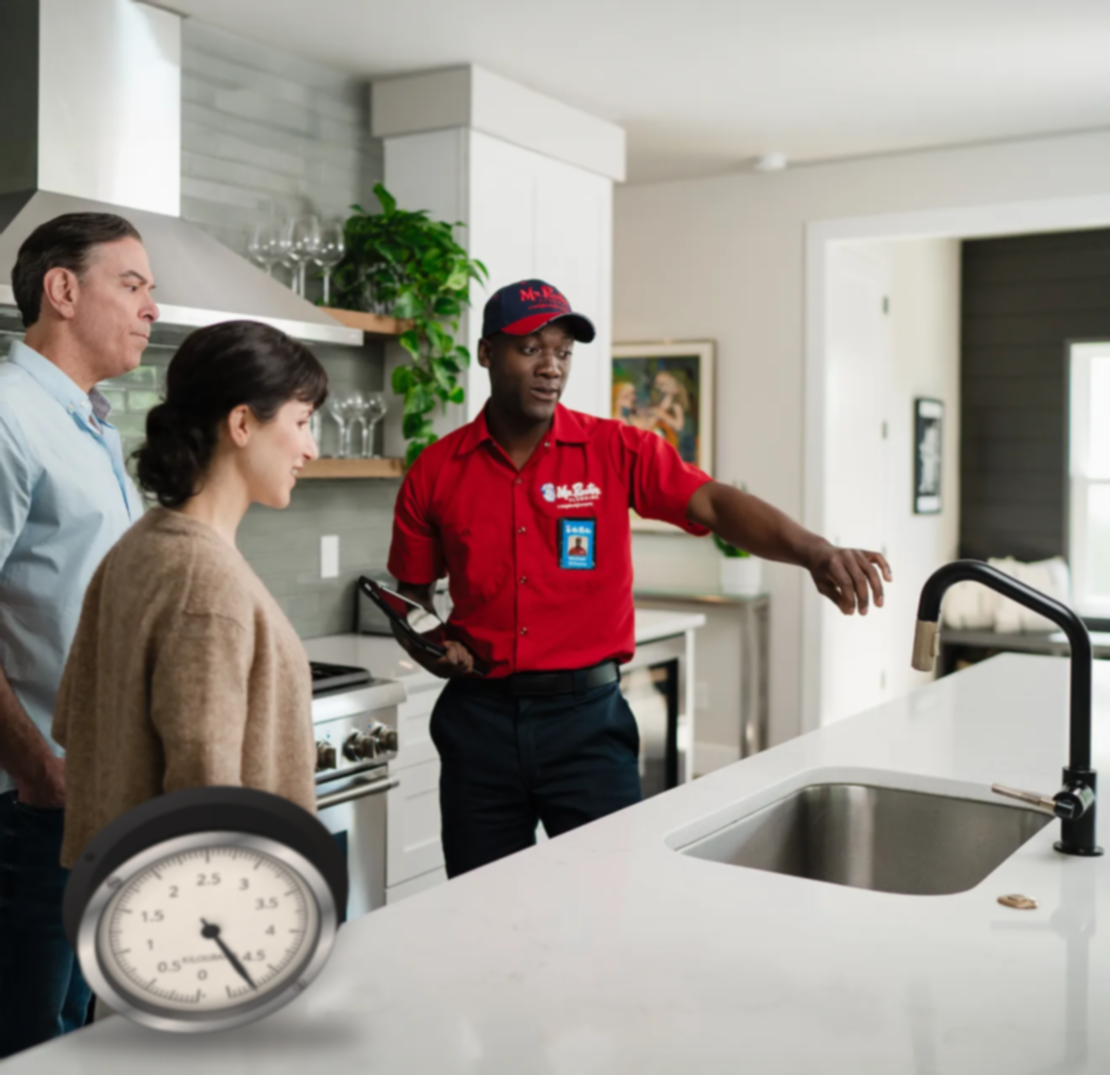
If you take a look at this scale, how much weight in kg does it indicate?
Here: 4.75 kg
